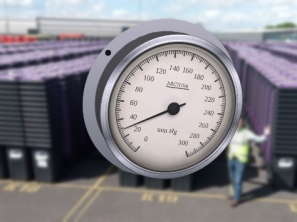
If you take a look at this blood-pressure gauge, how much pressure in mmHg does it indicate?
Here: 30 mmHg
